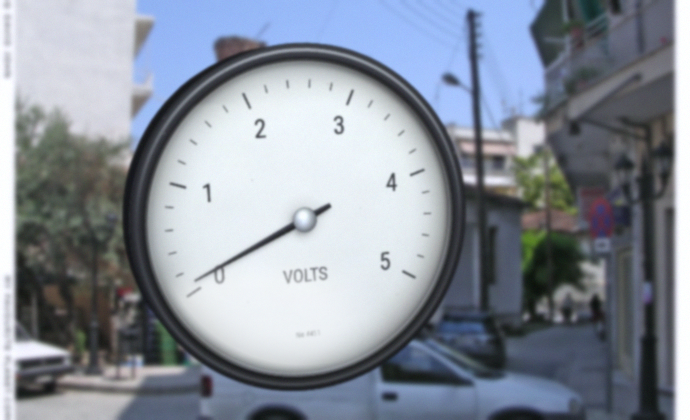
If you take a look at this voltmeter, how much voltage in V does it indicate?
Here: 0.1 V
